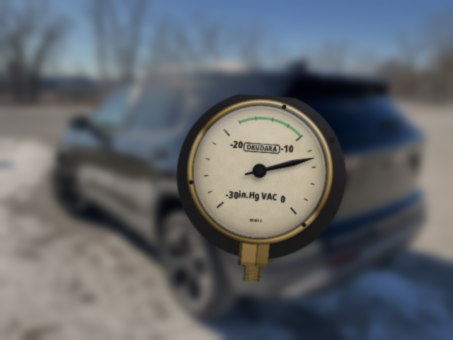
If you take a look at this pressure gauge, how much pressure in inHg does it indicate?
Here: -7 inHg
